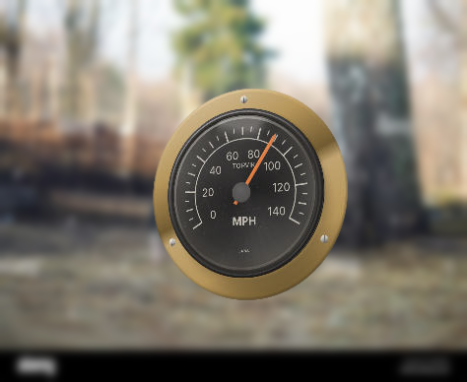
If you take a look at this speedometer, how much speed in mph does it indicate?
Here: 90 mph
